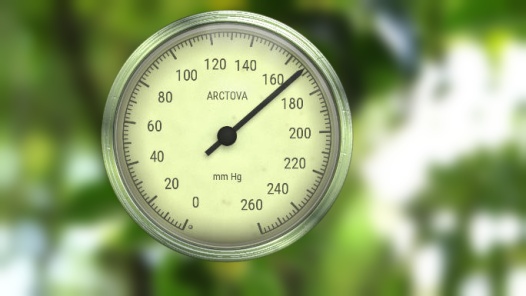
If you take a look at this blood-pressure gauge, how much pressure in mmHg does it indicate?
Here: 168 mmHg
